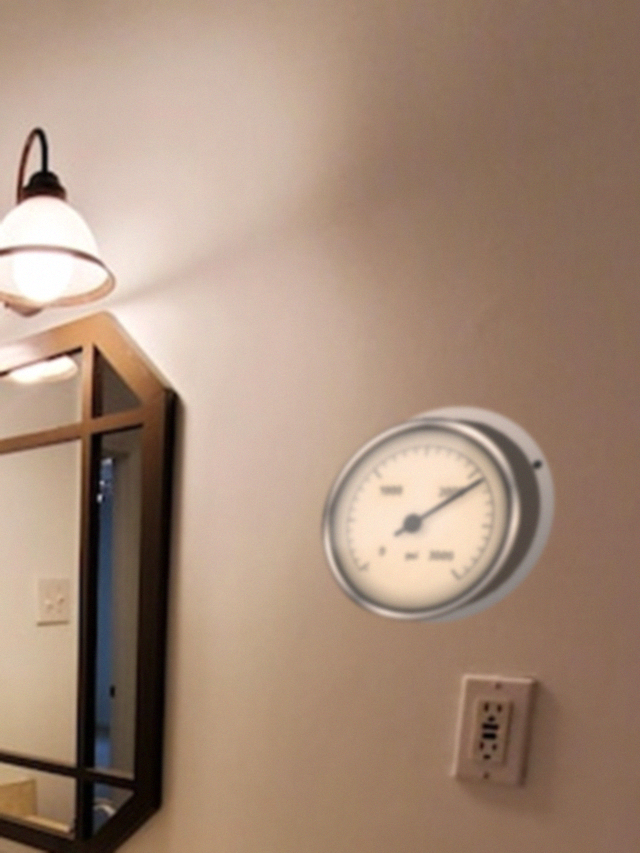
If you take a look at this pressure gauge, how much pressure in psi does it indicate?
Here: 2100 psi
